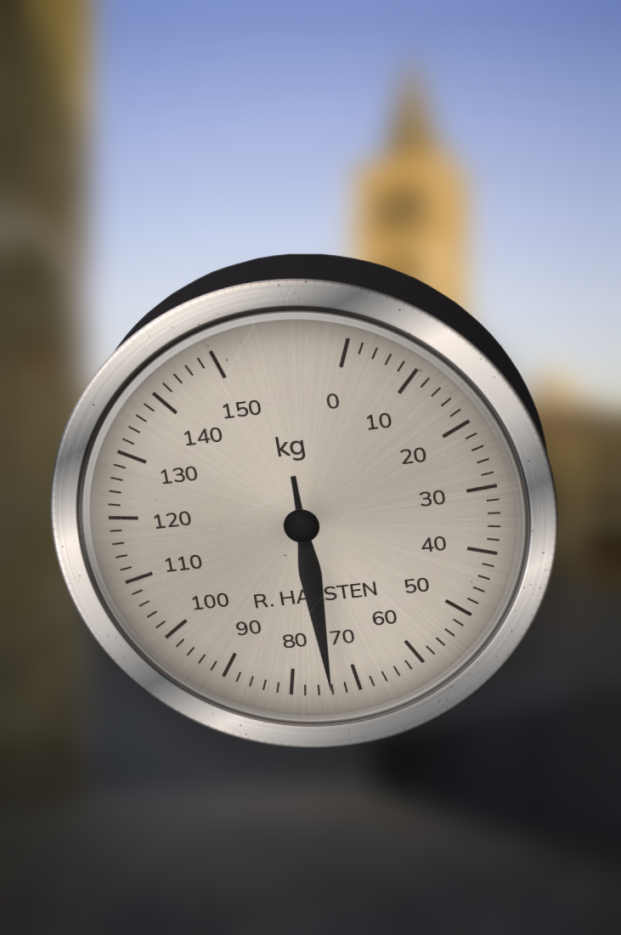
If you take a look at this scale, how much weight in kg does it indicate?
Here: 74 kg
